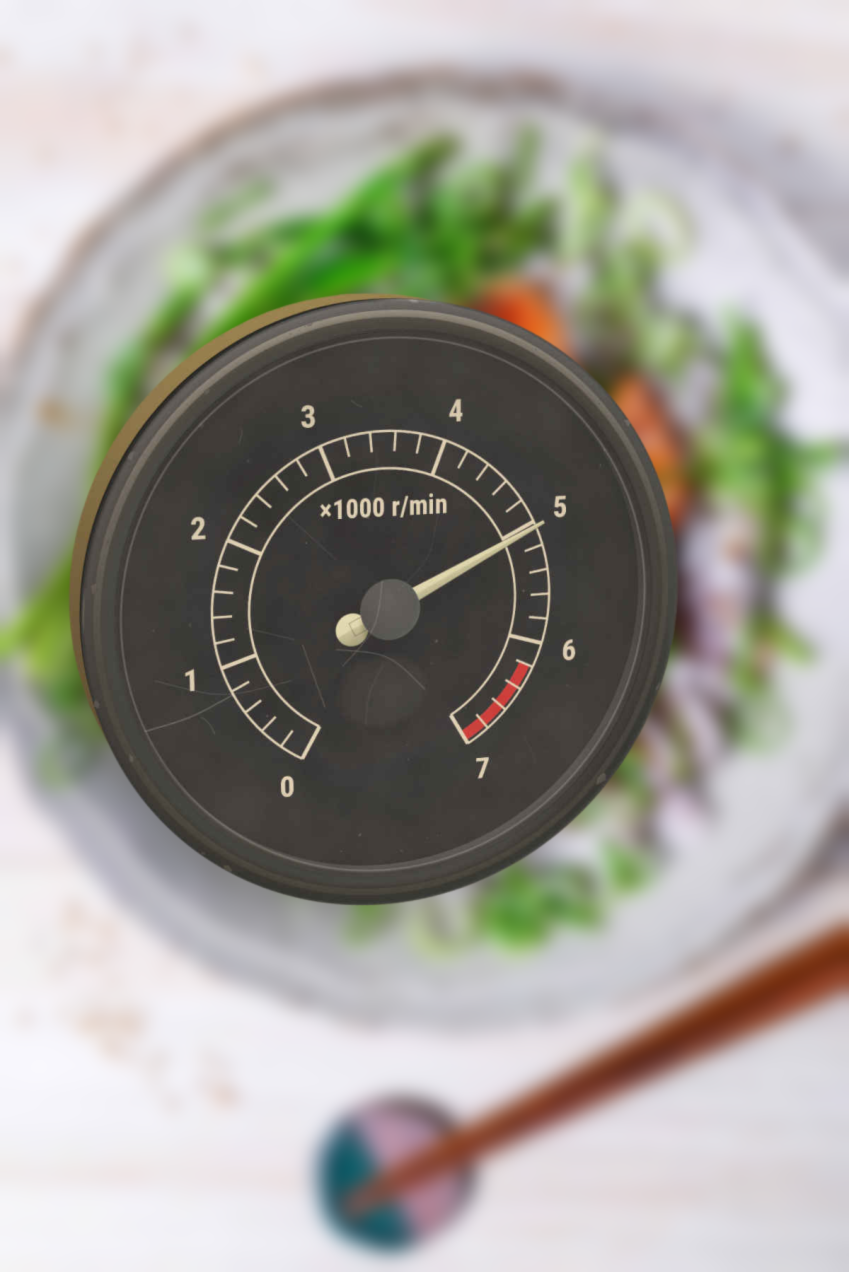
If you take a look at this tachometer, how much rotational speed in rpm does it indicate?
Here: 5000 rpm
